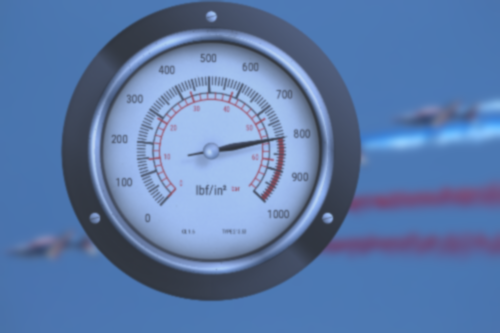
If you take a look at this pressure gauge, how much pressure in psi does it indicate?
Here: 800 psi
